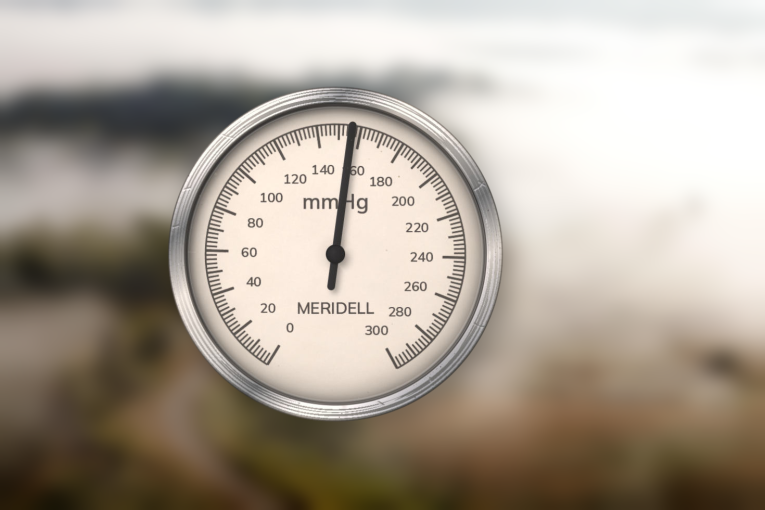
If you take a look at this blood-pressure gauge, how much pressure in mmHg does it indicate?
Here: 156 mmHg
